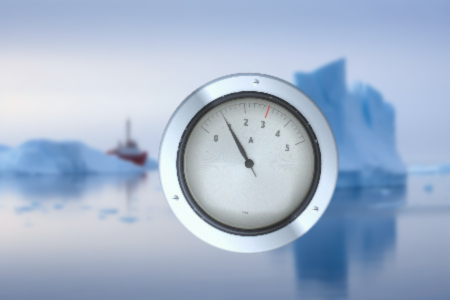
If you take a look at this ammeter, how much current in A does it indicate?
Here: 1 A
